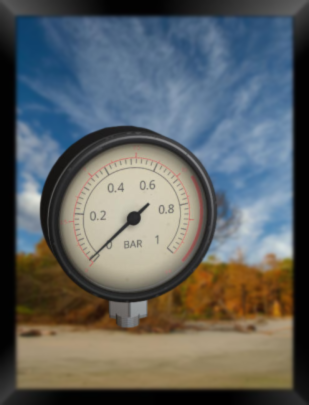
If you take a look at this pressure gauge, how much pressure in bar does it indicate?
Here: 0.02 bar
